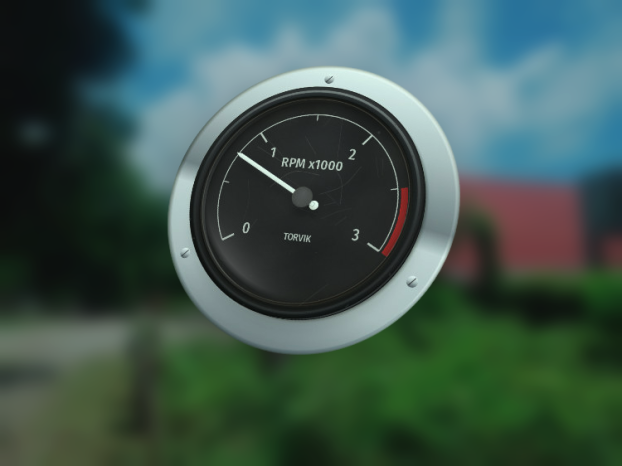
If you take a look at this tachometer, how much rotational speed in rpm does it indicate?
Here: 750 rpm
